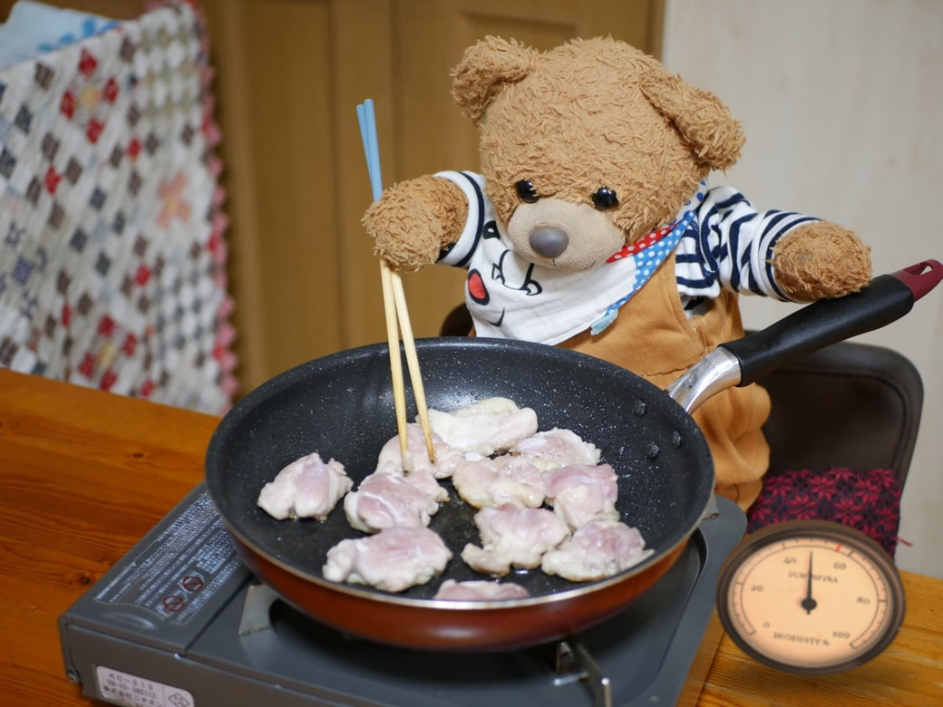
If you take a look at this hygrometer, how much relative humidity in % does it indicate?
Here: 48 %
